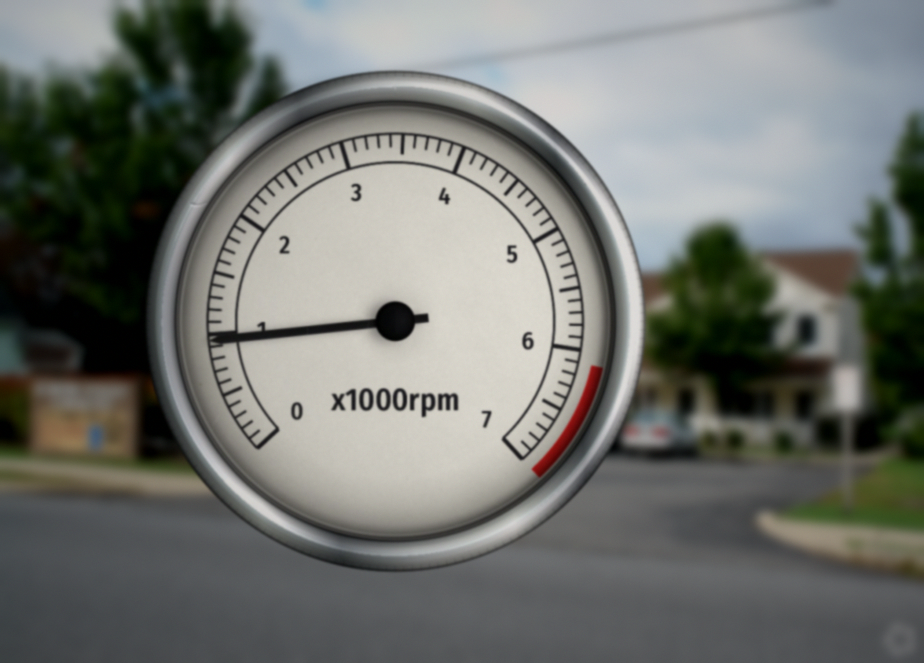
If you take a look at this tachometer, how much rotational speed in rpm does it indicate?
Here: 950 rpm
